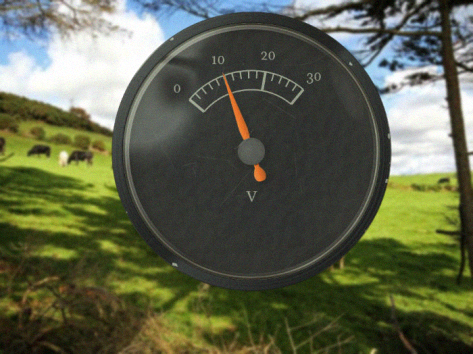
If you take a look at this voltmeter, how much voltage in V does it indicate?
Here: 10 V
